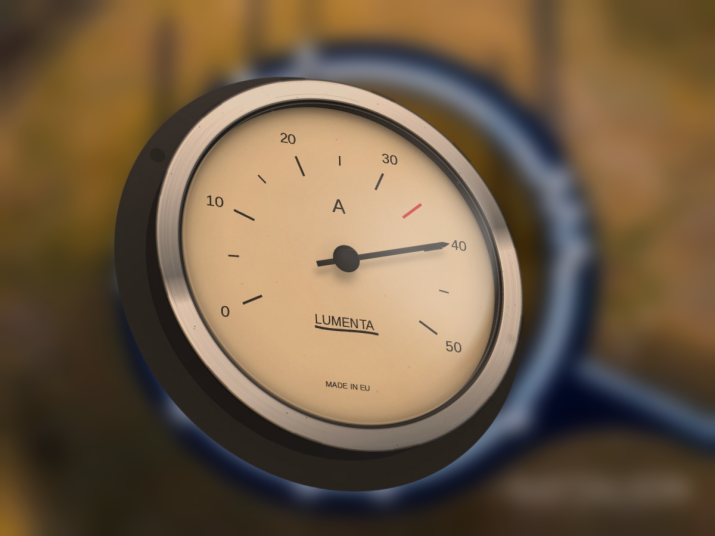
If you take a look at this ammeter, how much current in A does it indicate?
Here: 40 A
